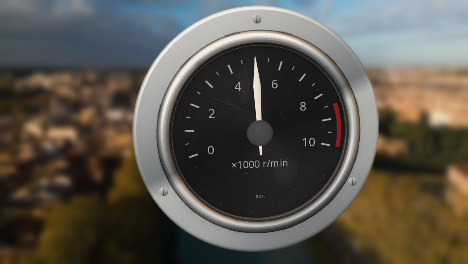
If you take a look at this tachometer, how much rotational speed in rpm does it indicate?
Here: 5000 rpm
